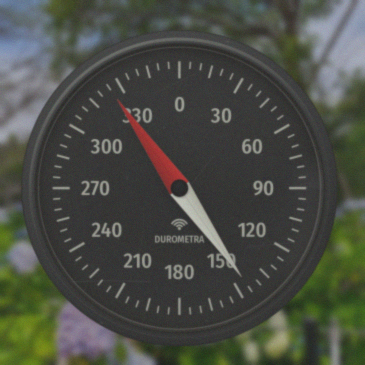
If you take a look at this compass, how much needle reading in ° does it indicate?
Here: 325 °
